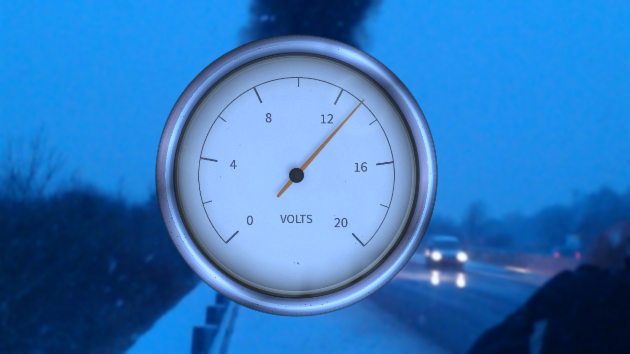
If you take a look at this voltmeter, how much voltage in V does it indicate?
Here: 13 V
